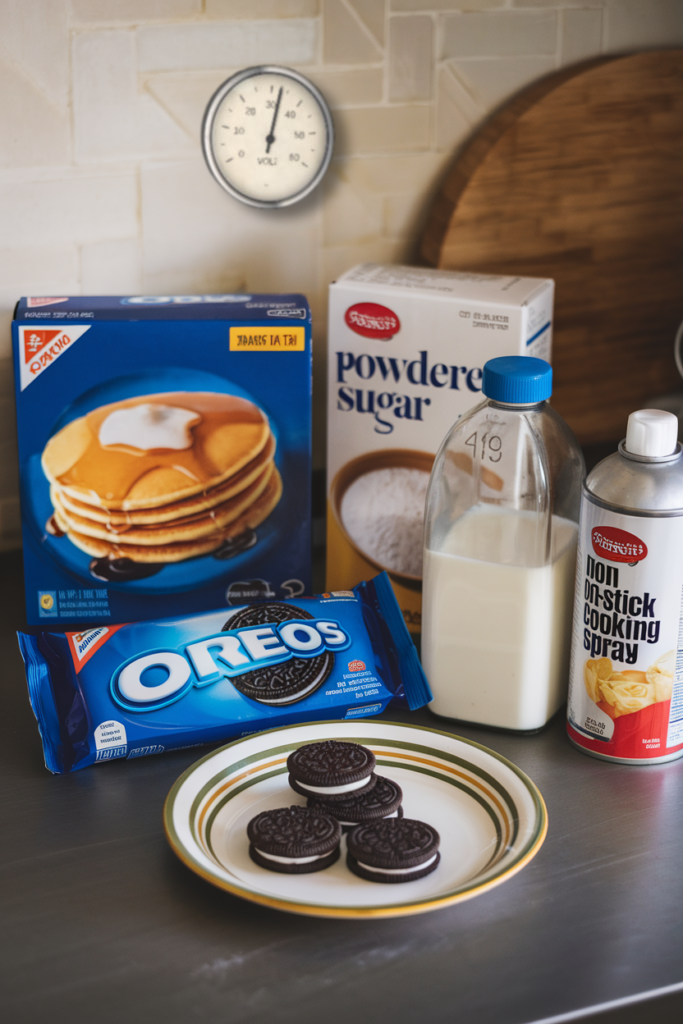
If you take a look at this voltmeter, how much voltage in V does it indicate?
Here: 32.5 V
